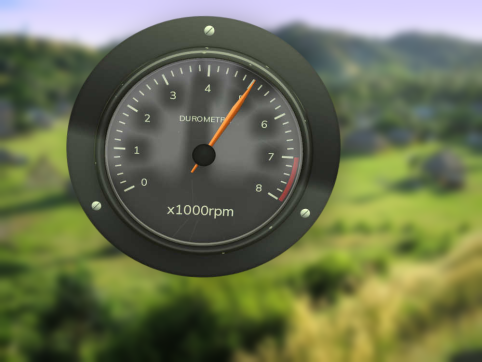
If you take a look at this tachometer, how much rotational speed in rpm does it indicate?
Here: 5000 rpm
